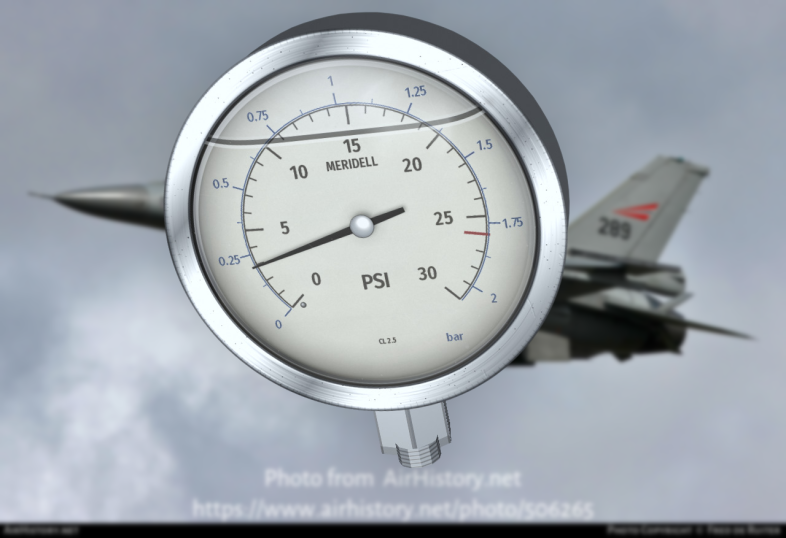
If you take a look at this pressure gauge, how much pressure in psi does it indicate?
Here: 3 psi
